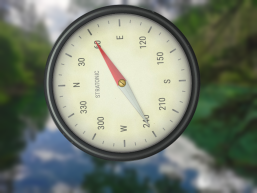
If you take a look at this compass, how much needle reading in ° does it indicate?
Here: 60 °
